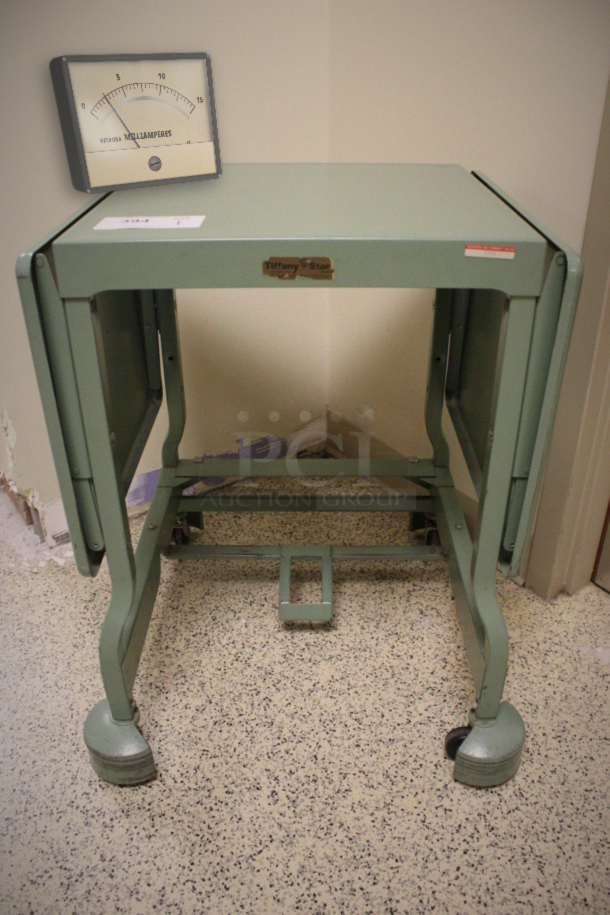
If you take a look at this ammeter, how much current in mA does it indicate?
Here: 2.5 mA
